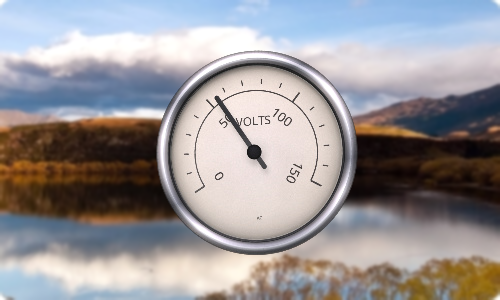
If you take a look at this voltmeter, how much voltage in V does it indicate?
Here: 55 V
